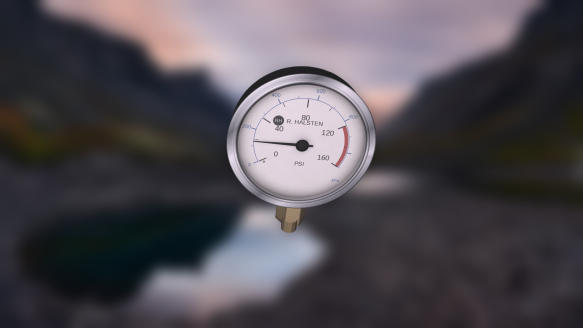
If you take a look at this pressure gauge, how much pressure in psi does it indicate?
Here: 20 psi
